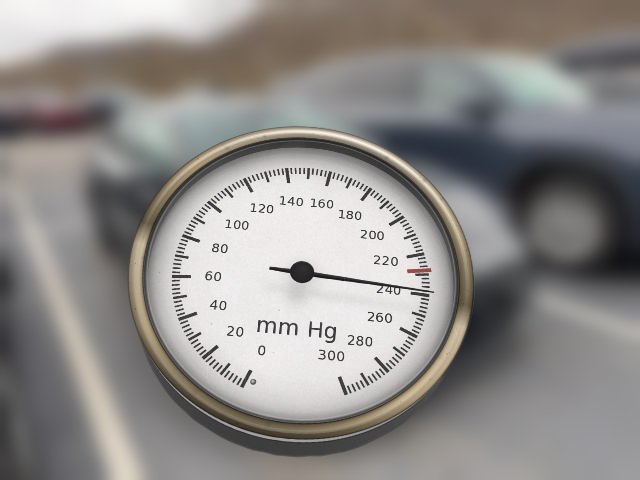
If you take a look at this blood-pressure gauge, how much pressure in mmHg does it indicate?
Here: 240 mmHg
